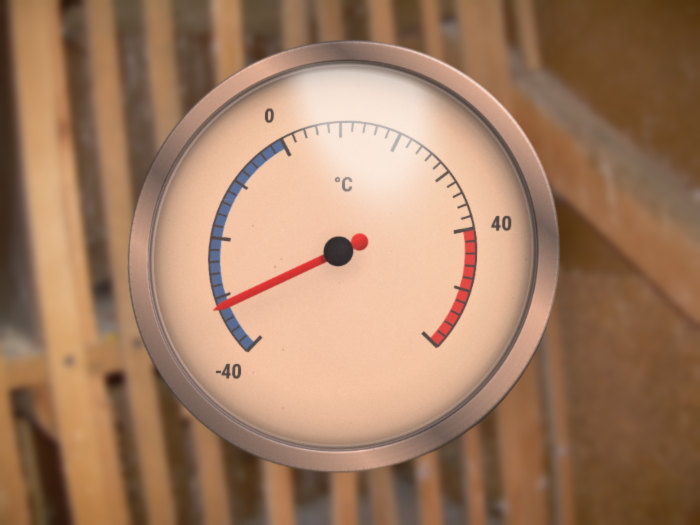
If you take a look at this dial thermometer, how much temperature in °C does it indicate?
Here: -32 °C
